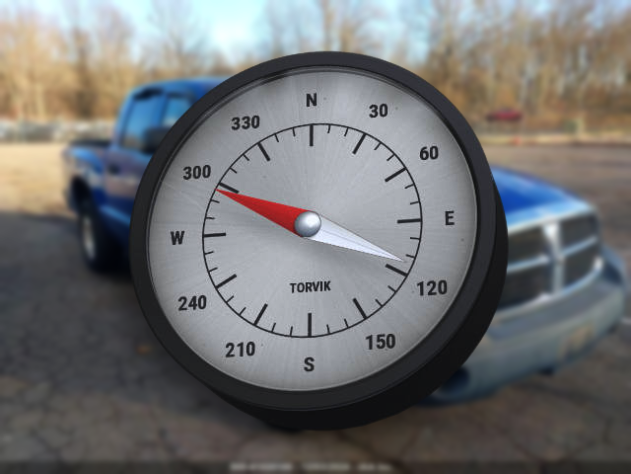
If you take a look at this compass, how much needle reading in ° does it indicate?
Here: 295 °
